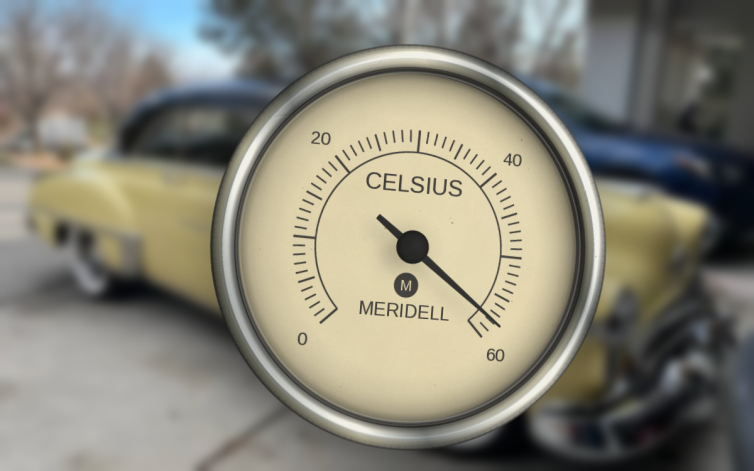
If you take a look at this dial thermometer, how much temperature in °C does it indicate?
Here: 58 °C
